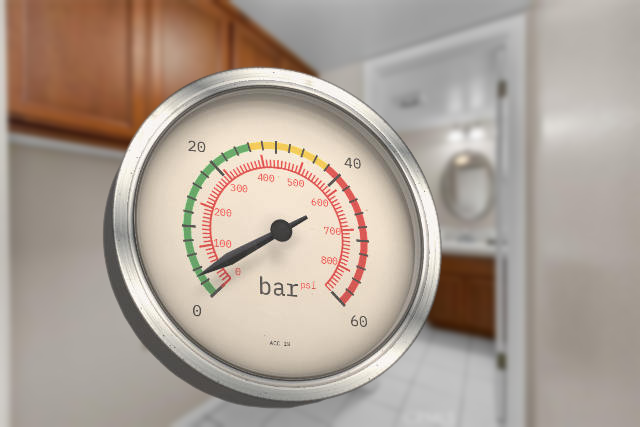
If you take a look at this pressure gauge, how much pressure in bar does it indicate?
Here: 3 bar
